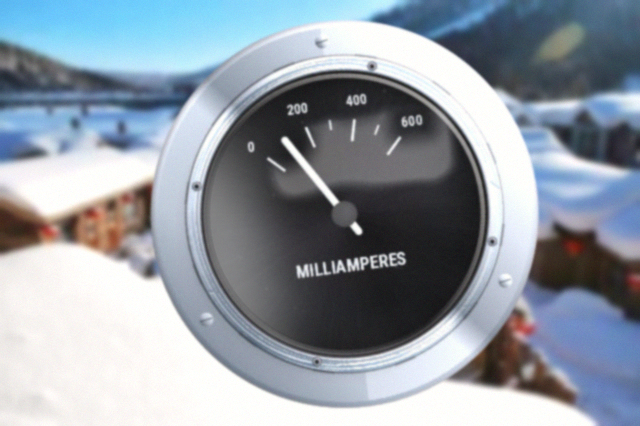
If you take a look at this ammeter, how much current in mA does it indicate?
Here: 100 mA
